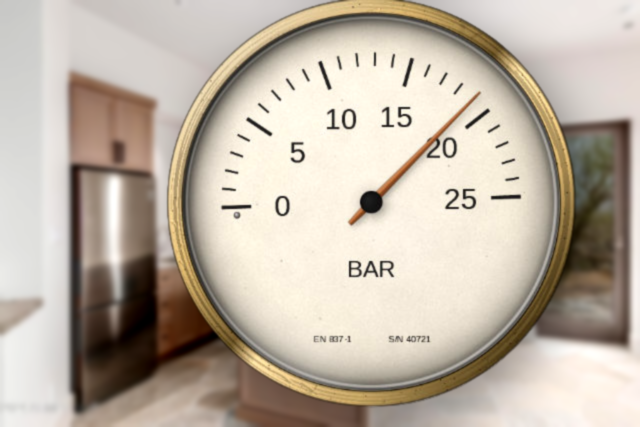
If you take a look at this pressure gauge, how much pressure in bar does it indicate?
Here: 19 bar
